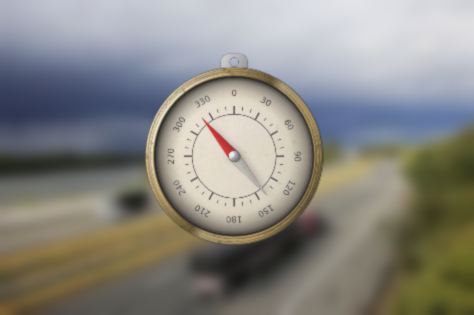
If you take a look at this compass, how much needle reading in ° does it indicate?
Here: 320 °
